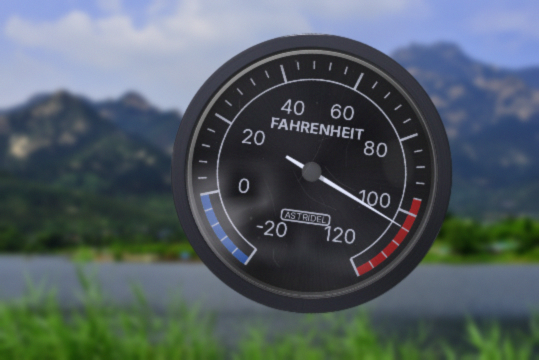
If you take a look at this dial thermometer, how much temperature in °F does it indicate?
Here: 104 °F
